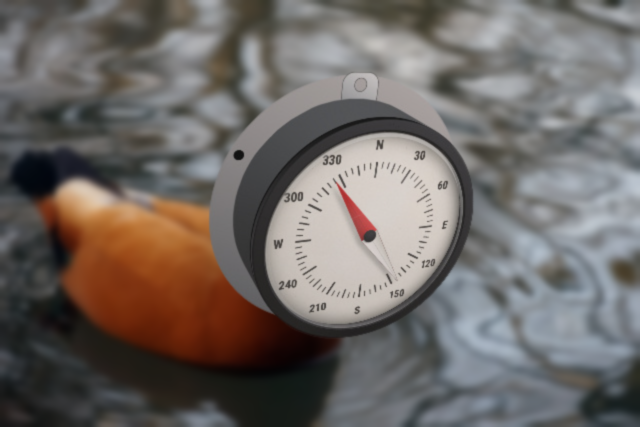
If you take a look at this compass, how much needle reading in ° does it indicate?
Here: 325 °
